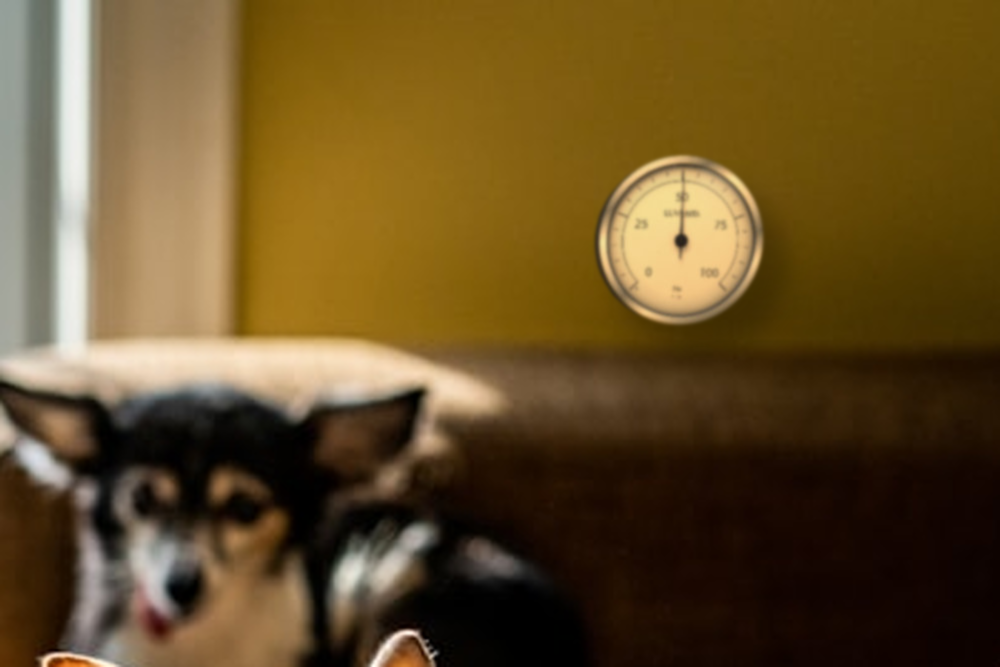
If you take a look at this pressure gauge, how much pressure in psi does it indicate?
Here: 50 psi
